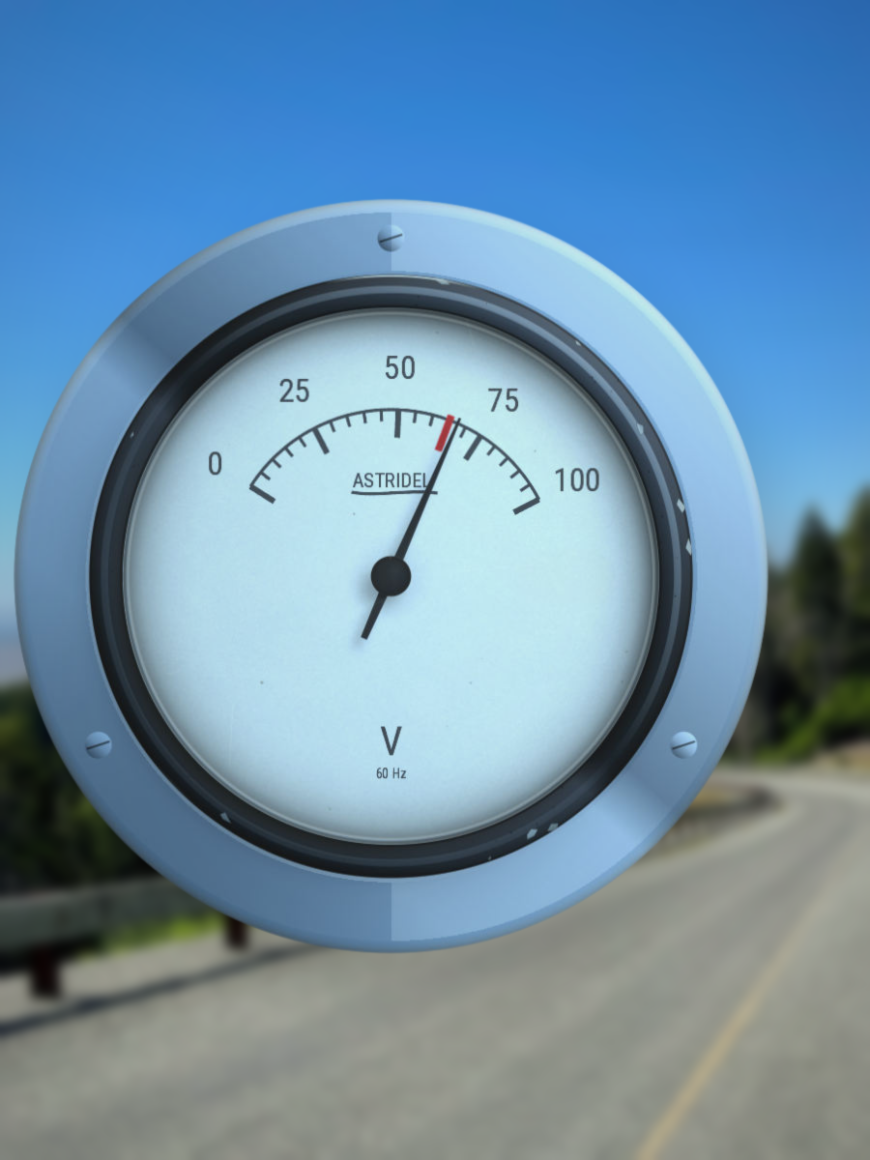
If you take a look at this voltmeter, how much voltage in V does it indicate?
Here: 67.5 V
